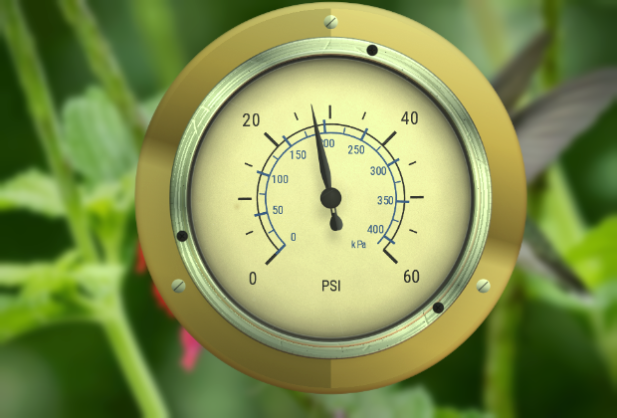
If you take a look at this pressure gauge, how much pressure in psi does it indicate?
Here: 27.5 psi
